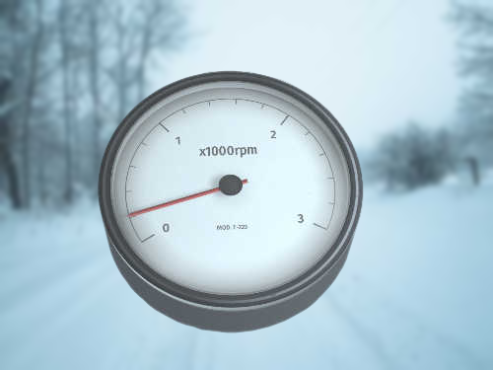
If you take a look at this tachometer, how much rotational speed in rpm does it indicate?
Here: 200 rpm
